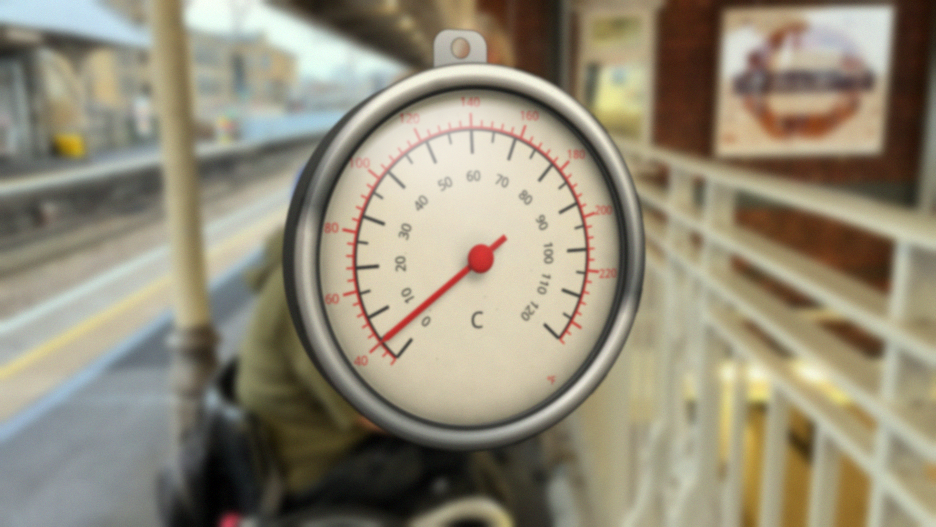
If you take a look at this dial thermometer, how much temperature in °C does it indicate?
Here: 5 °C
